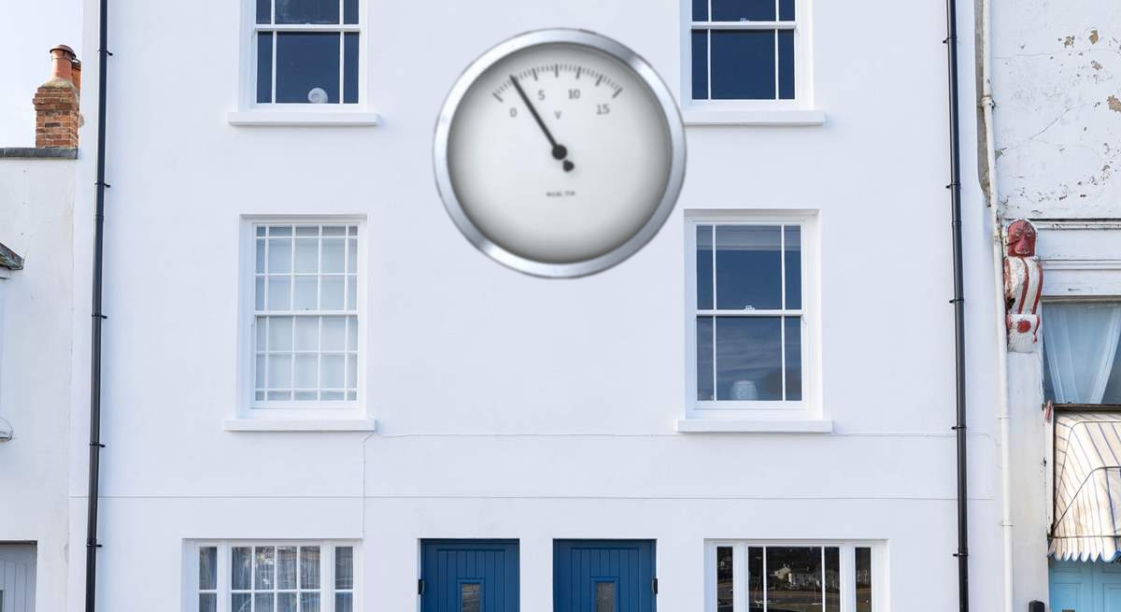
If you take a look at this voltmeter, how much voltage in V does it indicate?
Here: 2.5 V
